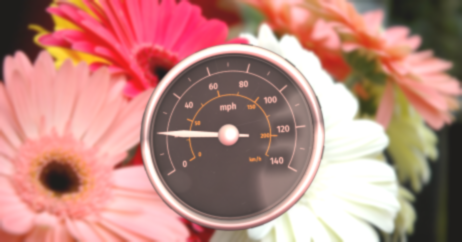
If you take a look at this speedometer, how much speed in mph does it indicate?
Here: 20 mph
